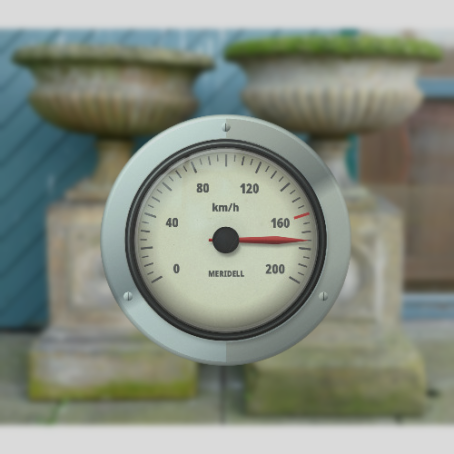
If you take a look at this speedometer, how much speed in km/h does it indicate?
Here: 175 km/h
